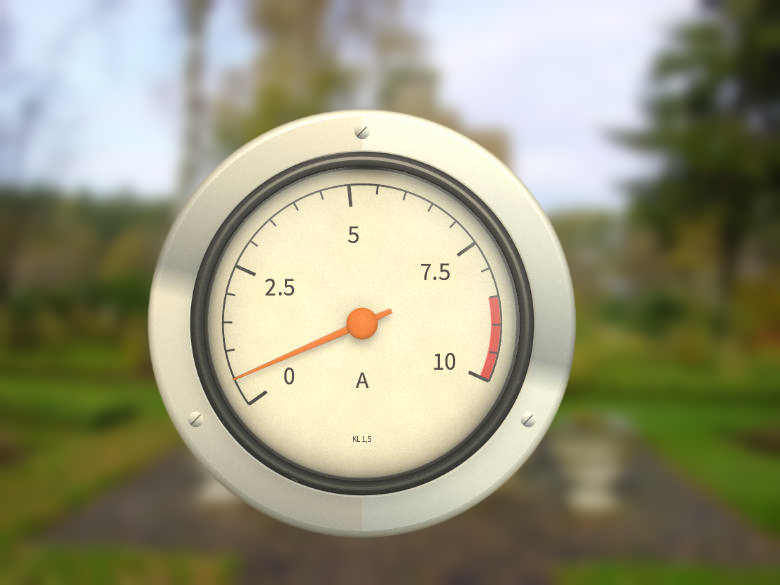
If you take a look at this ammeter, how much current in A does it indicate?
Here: 0.5 A
